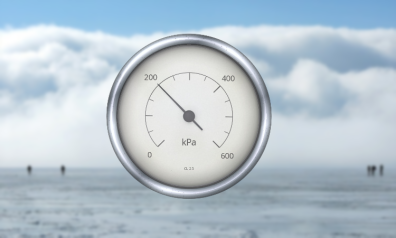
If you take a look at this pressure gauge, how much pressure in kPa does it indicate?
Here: 200 kPa
